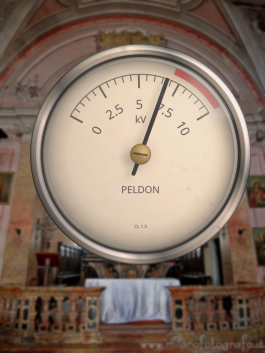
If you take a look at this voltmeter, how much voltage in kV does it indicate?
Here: 6.75 kV
